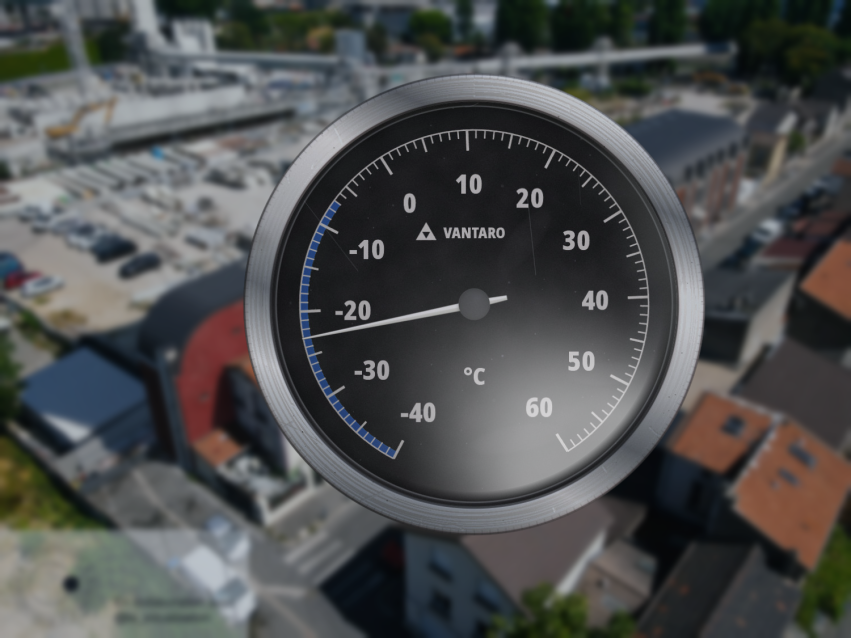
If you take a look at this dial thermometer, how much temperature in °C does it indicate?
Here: -23 °C
